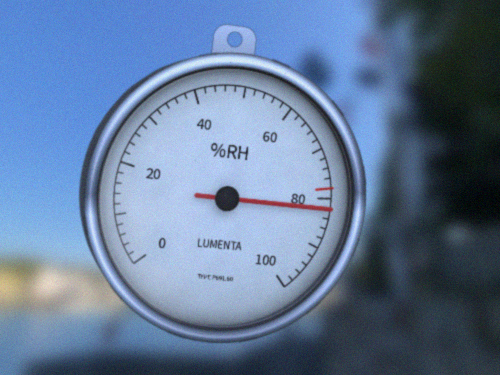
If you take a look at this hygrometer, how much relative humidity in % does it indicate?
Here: 82 %
